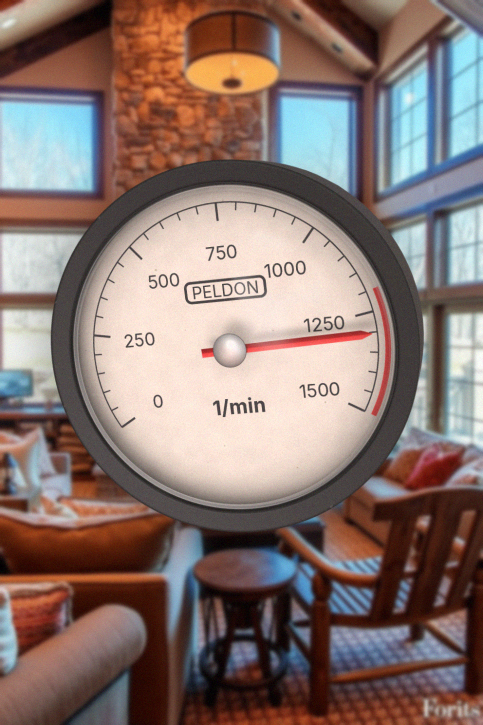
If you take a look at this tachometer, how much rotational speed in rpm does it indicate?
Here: 1300 rpm
